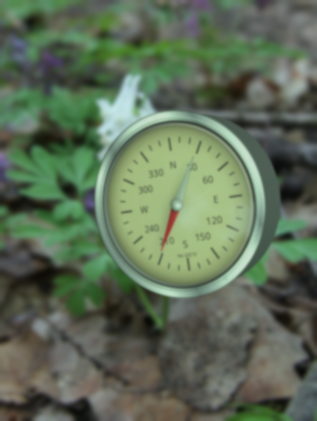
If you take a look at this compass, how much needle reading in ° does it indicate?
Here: 210 °
